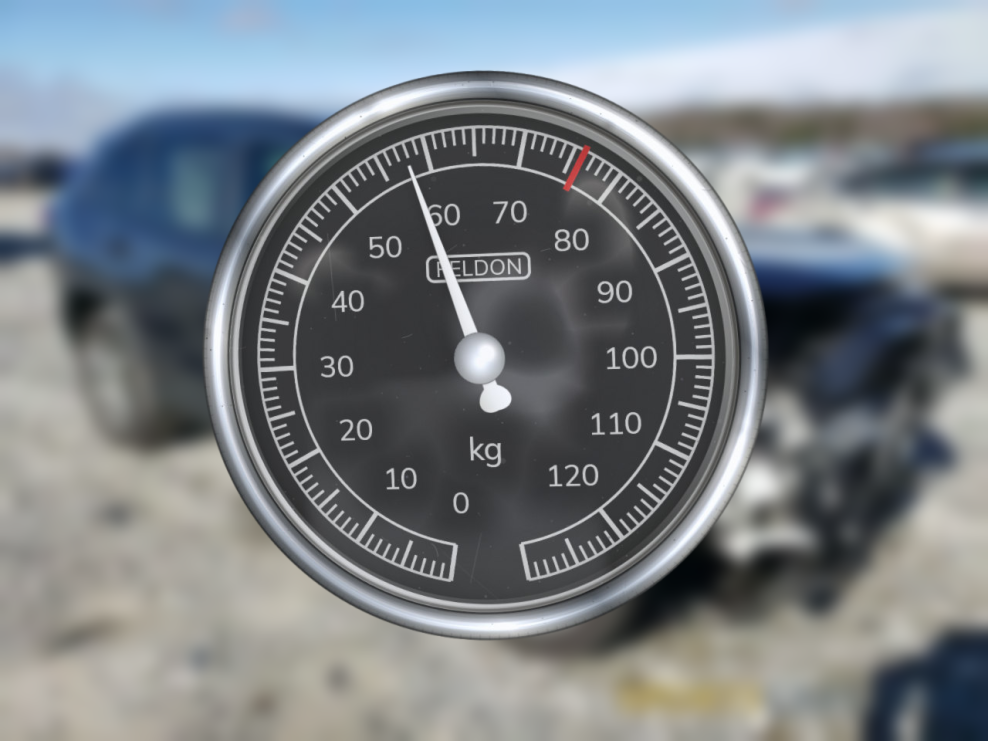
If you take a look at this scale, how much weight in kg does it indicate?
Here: 58 kg
